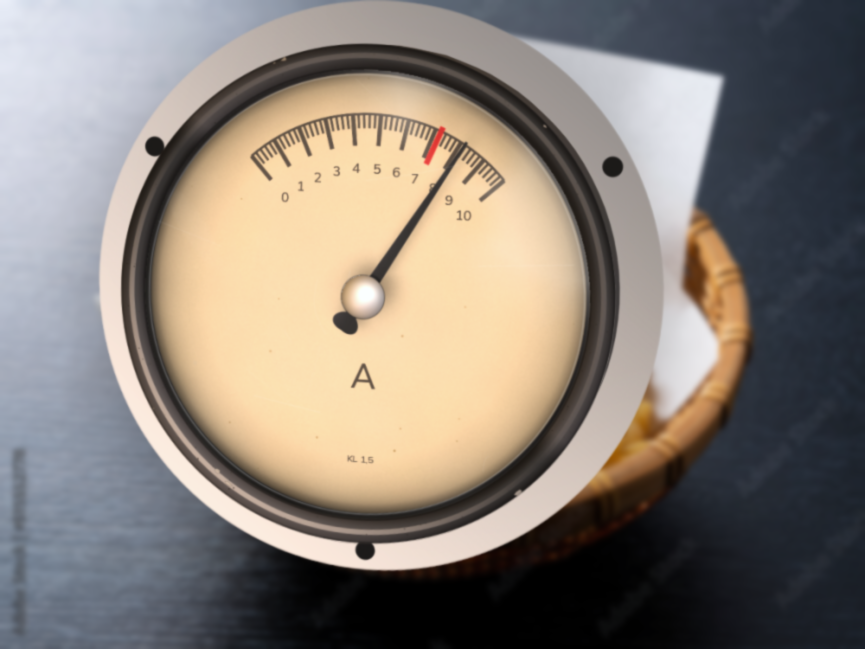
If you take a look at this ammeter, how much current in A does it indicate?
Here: 8.2 A
